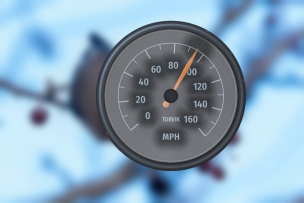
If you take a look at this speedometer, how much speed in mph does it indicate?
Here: 95 mph
